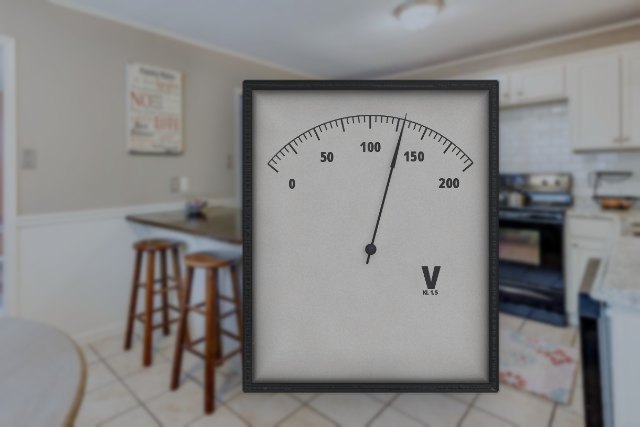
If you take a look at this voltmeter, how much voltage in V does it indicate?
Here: 130 V
